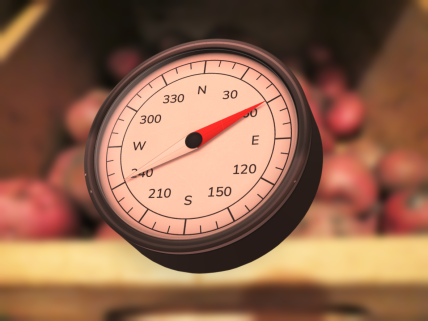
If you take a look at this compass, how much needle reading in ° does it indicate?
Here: 60 °
